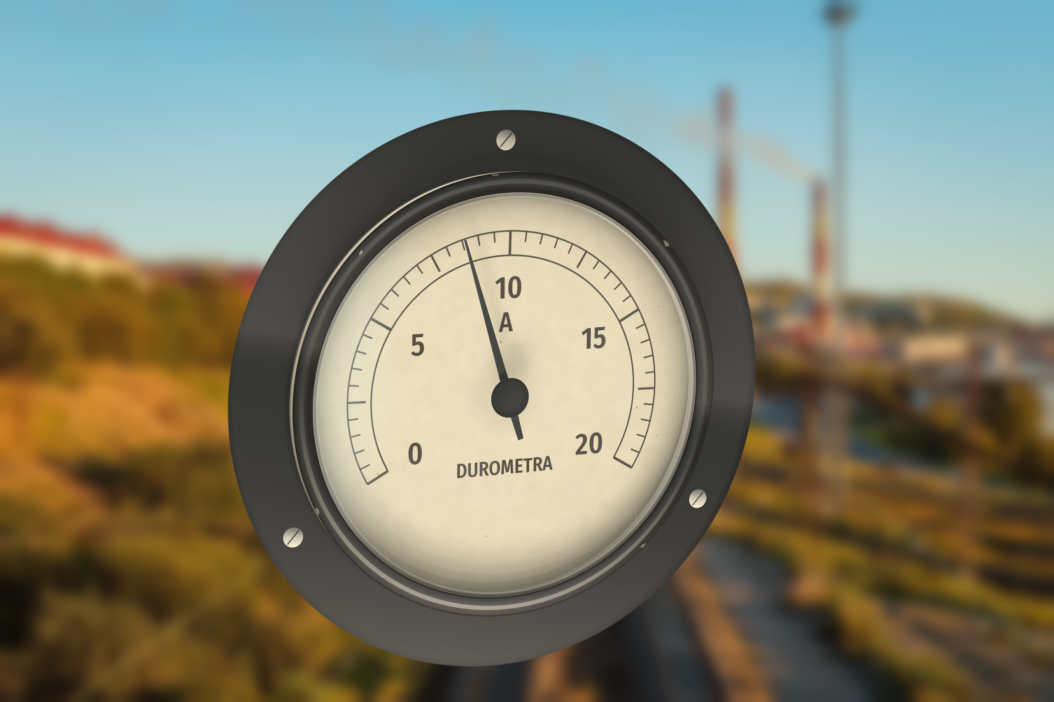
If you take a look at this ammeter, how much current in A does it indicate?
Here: 8.5 A
